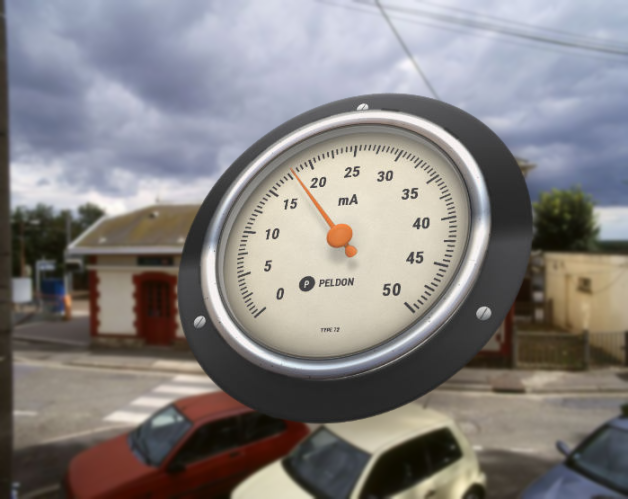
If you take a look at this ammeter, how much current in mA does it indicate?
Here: 18 mA
